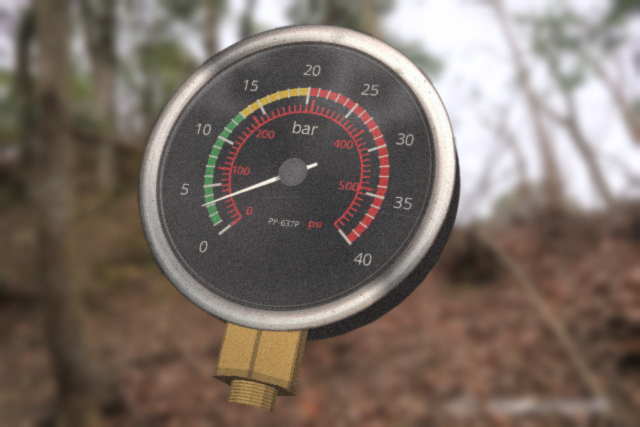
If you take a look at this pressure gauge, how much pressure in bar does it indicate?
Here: 3 bar
